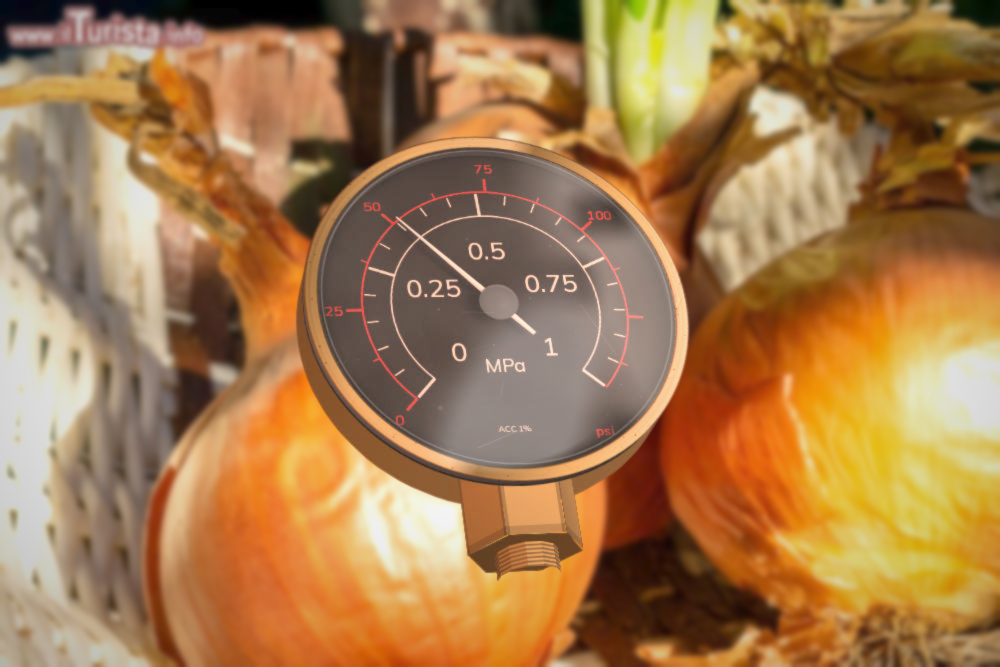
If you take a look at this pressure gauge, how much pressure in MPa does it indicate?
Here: 0.35 MPa
